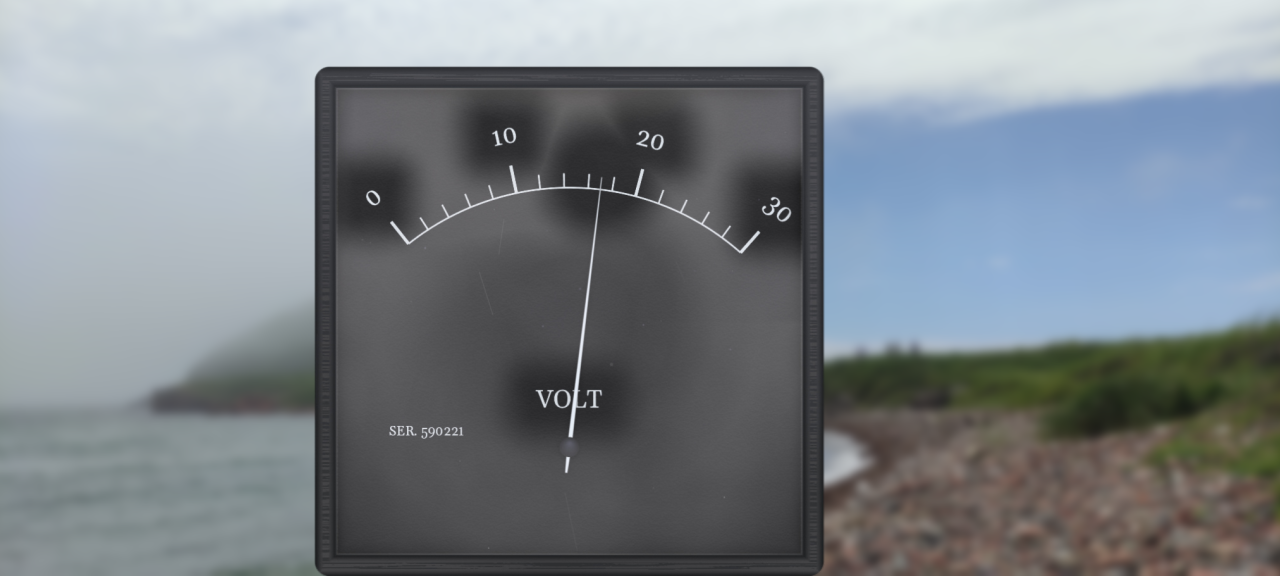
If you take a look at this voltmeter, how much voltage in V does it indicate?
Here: 17 V
